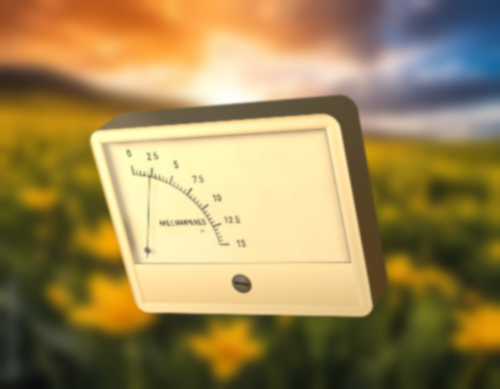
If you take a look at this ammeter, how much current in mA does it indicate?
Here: 2.5 mA
